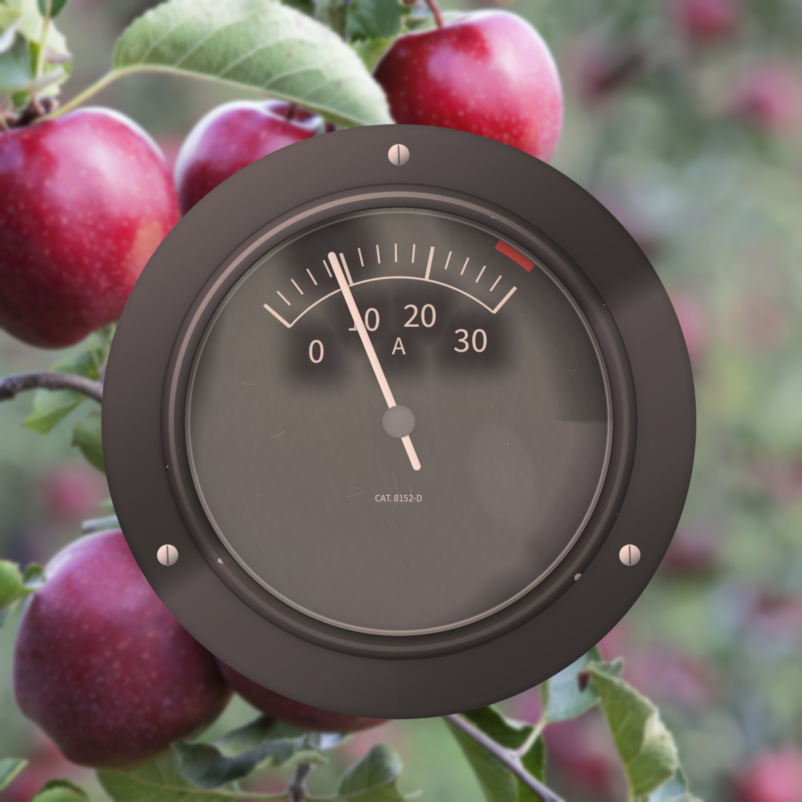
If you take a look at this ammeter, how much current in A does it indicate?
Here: 9 A
